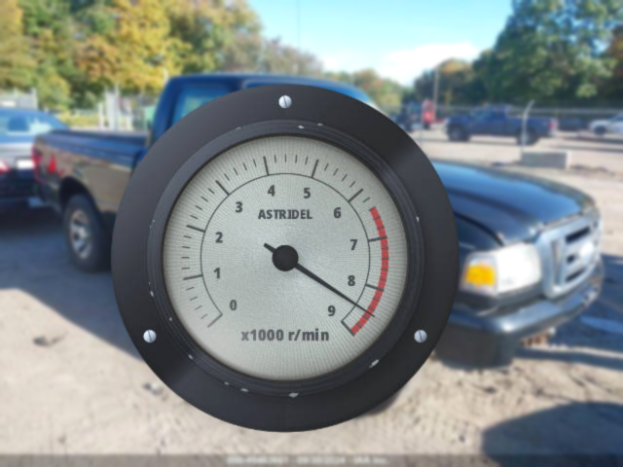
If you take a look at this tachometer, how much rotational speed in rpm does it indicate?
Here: 8500 rpm
